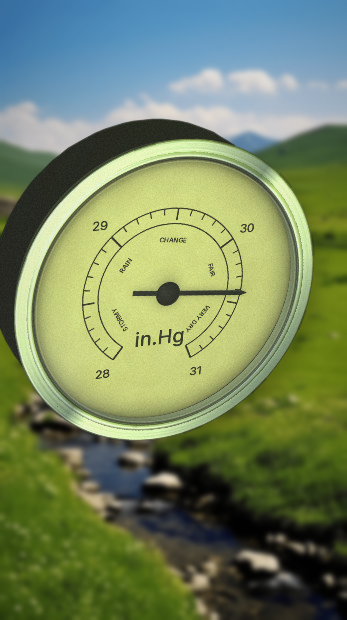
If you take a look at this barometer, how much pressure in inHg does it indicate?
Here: 30.4 inHg
